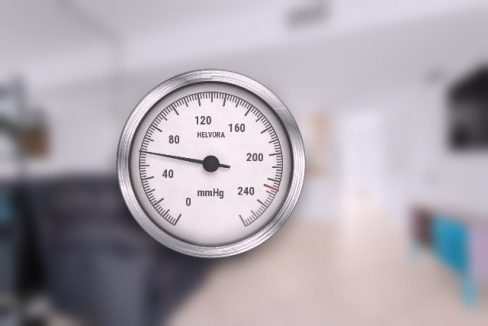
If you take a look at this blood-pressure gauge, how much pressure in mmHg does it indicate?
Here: 60 mmHg
